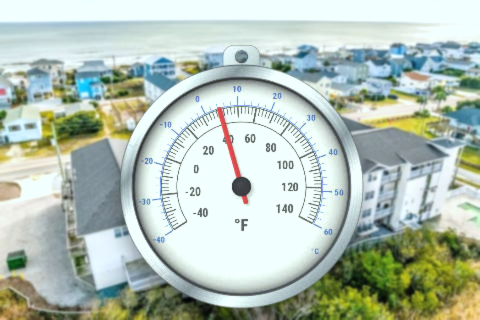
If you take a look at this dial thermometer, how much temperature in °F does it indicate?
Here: 40 °F
